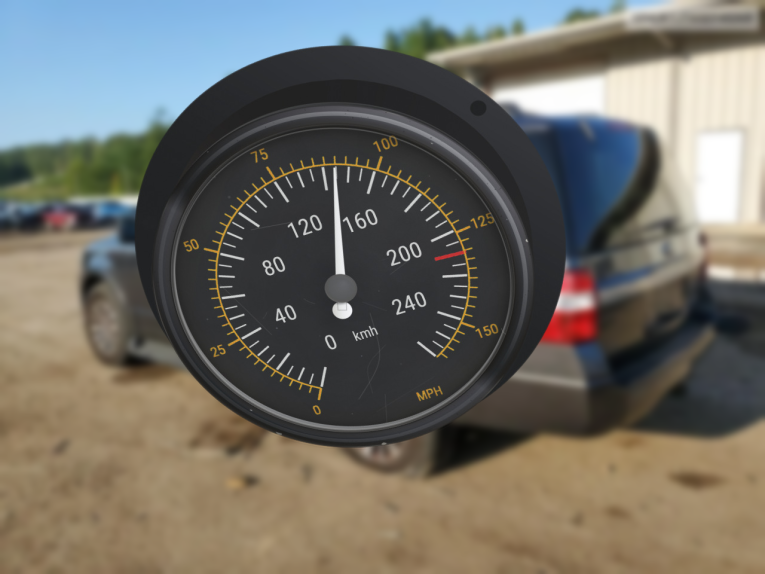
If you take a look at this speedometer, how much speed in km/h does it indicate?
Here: 145 km/h
